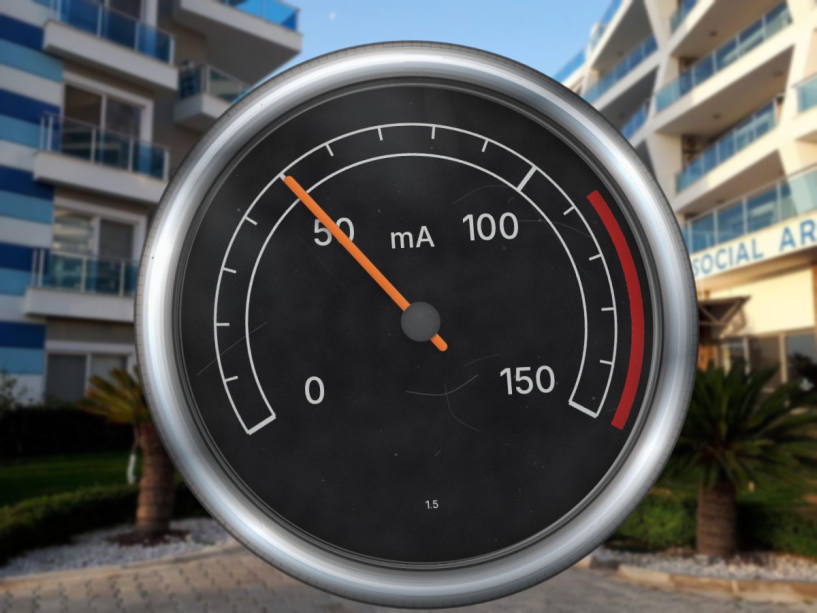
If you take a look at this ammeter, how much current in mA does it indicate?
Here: 50 mA
